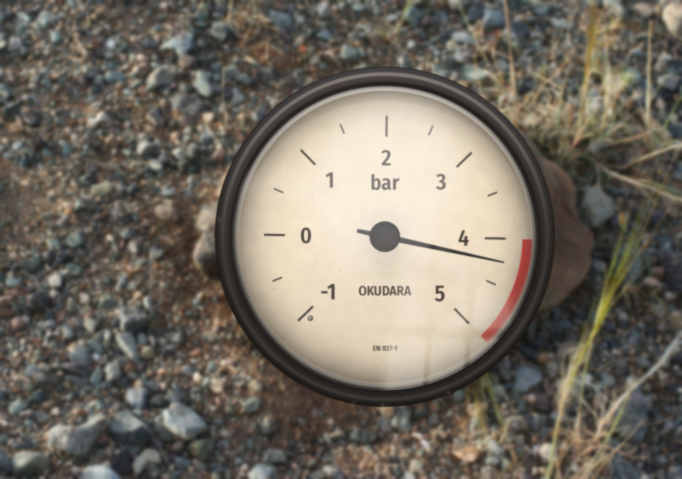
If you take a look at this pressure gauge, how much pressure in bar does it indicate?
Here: 4.25 bar
